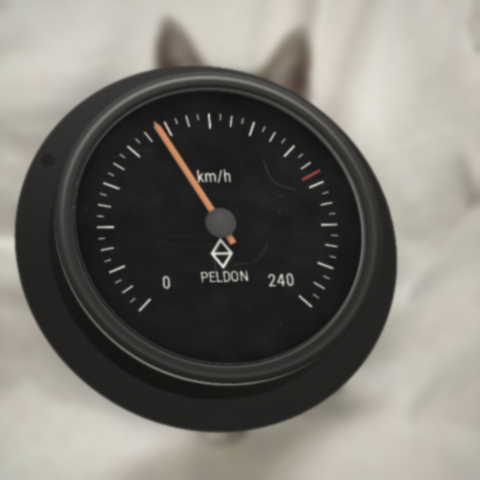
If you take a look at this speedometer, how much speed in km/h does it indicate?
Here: 95 km/h
